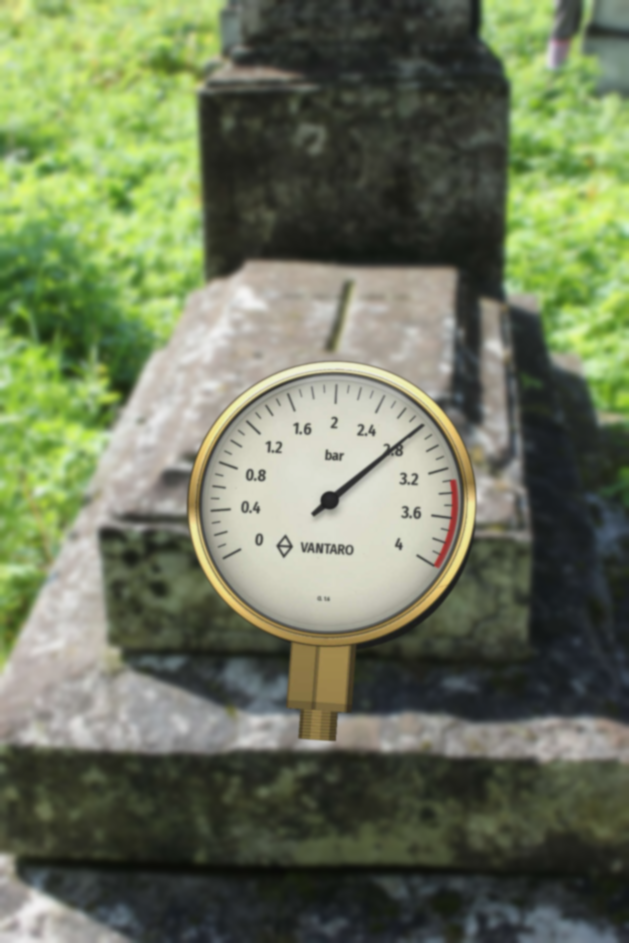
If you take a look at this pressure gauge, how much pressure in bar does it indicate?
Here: 2.8 bar
